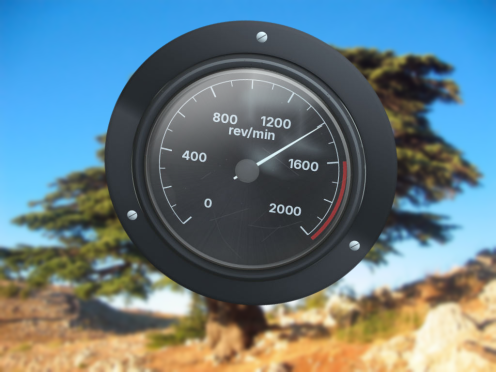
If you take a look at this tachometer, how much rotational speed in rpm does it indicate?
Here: 1400 rpm
